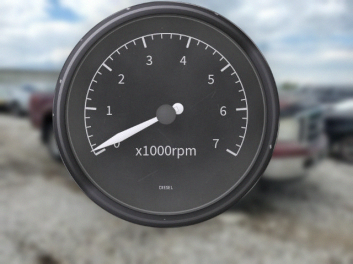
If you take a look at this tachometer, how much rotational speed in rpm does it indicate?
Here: 100 rpm
